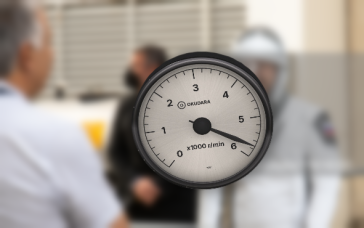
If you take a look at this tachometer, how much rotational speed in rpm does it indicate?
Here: 5700 rpm
